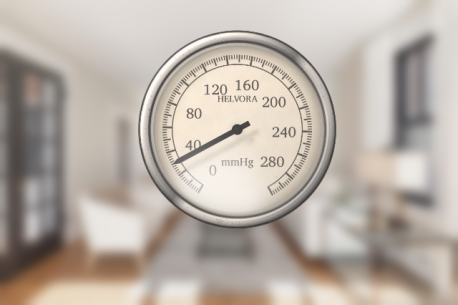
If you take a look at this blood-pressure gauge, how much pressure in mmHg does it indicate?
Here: 30 mmHg
